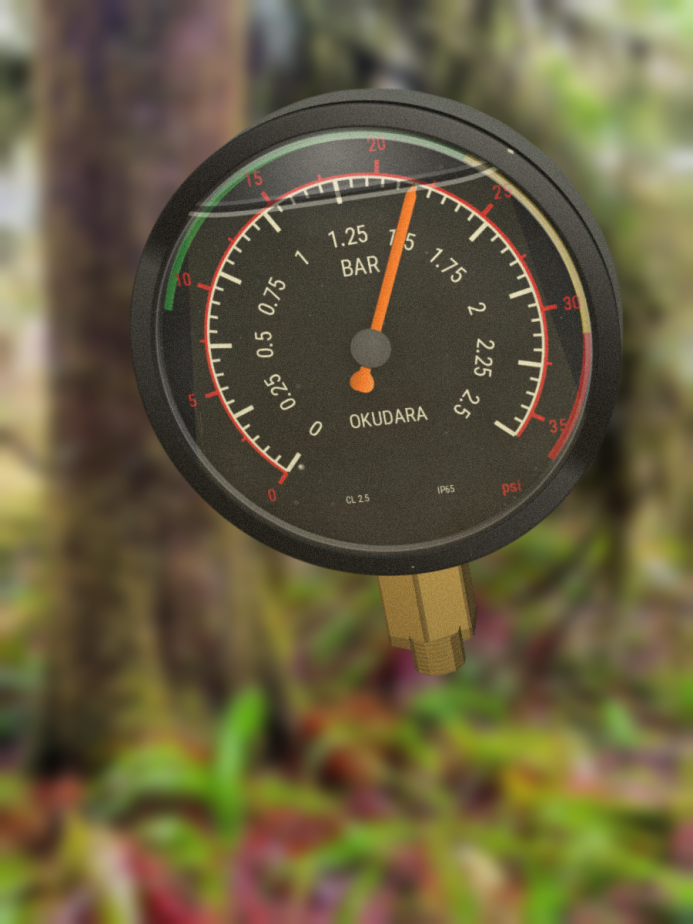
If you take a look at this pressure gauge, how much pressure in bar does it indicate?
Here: 1.5 bar
